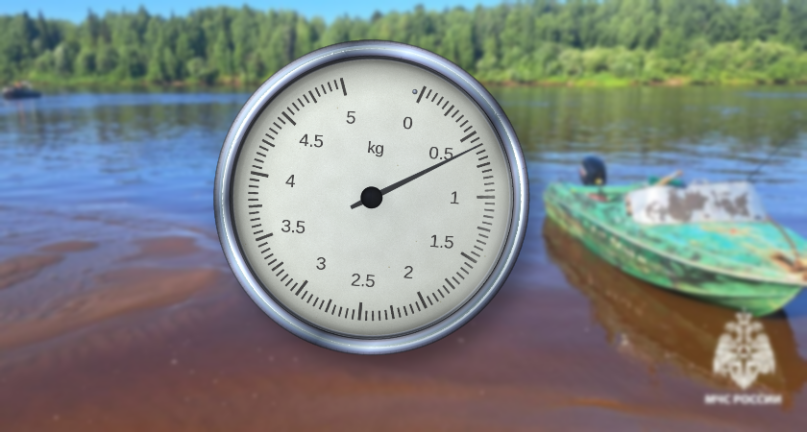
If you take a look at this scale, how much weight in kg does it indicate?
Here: 0.6 kg
